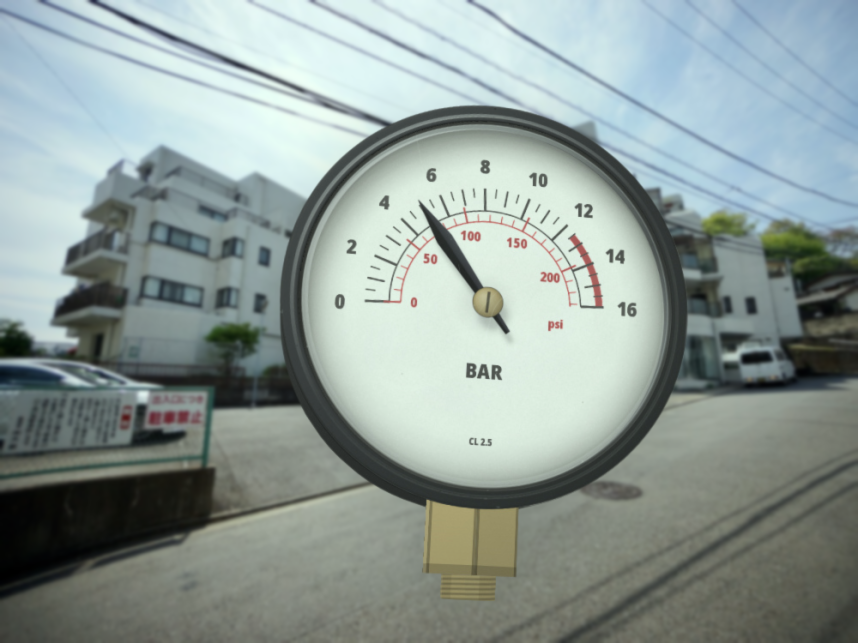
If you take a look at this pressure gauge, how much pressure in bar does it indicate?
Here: 5 bar
